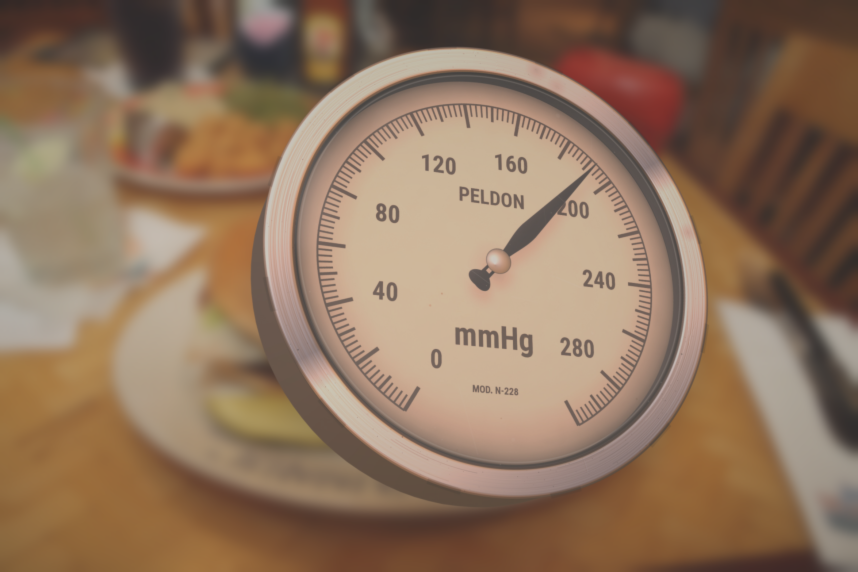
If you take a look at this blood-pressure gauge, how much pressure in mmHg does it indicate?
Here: 192 mmHg
